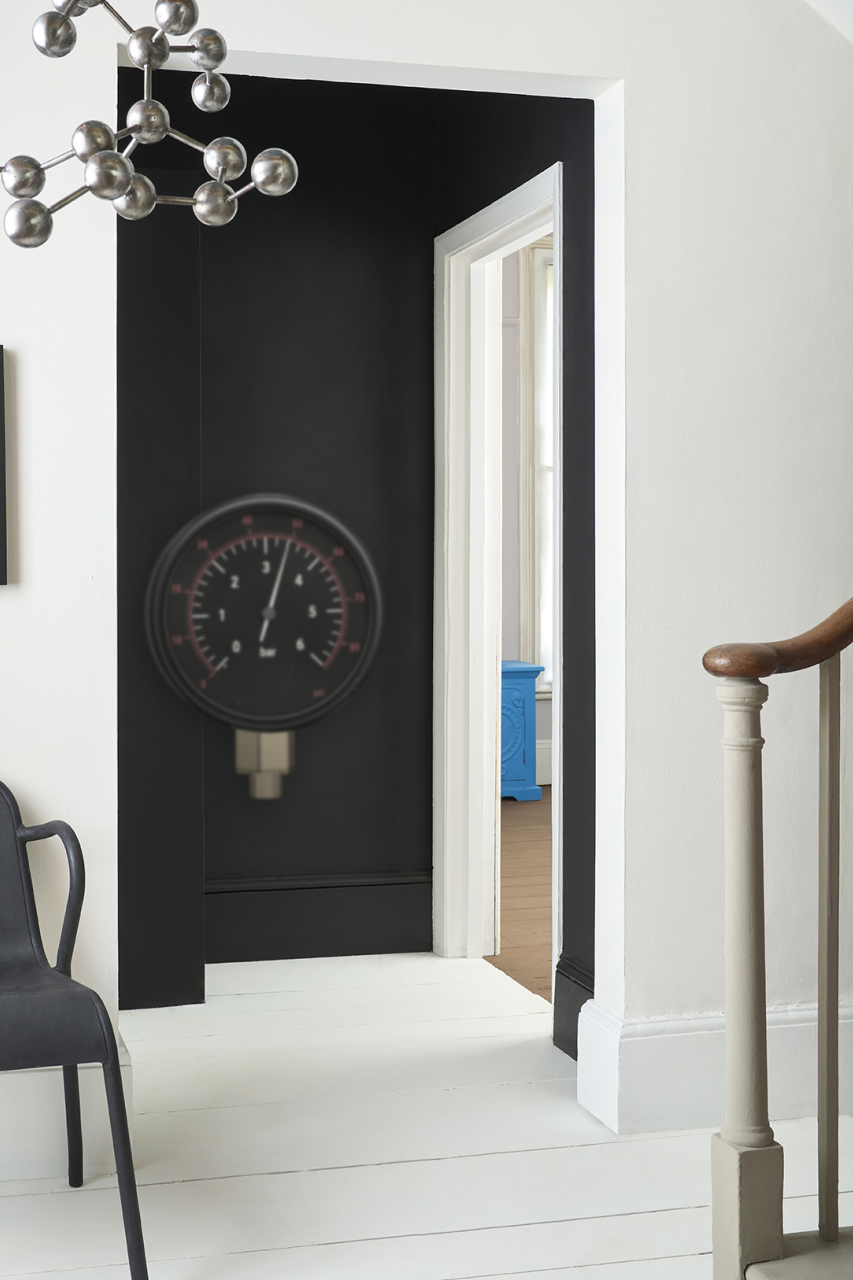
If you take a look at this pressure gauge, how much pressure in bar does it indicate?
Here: 3.4 bar
